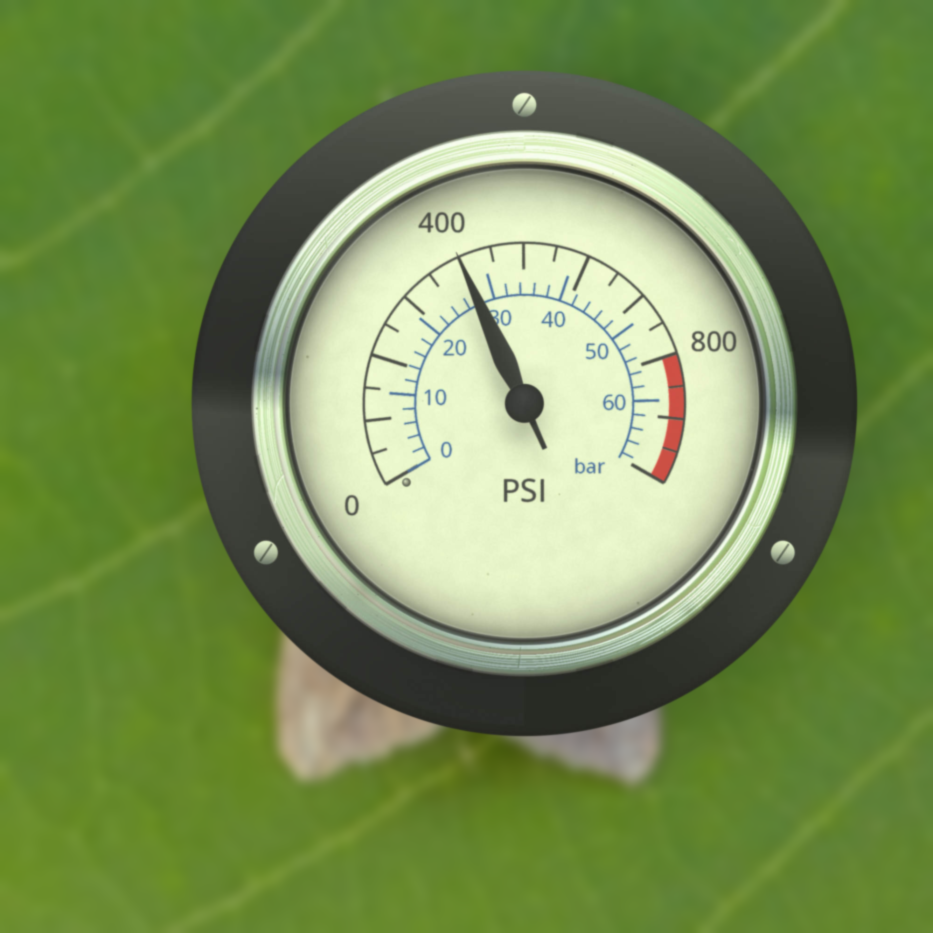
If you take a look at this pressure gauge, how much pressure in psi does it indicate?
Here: 400 psi
